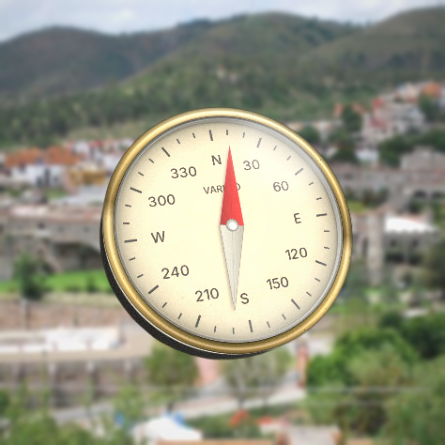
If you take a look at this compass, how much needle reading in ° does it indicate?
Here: 10 °
